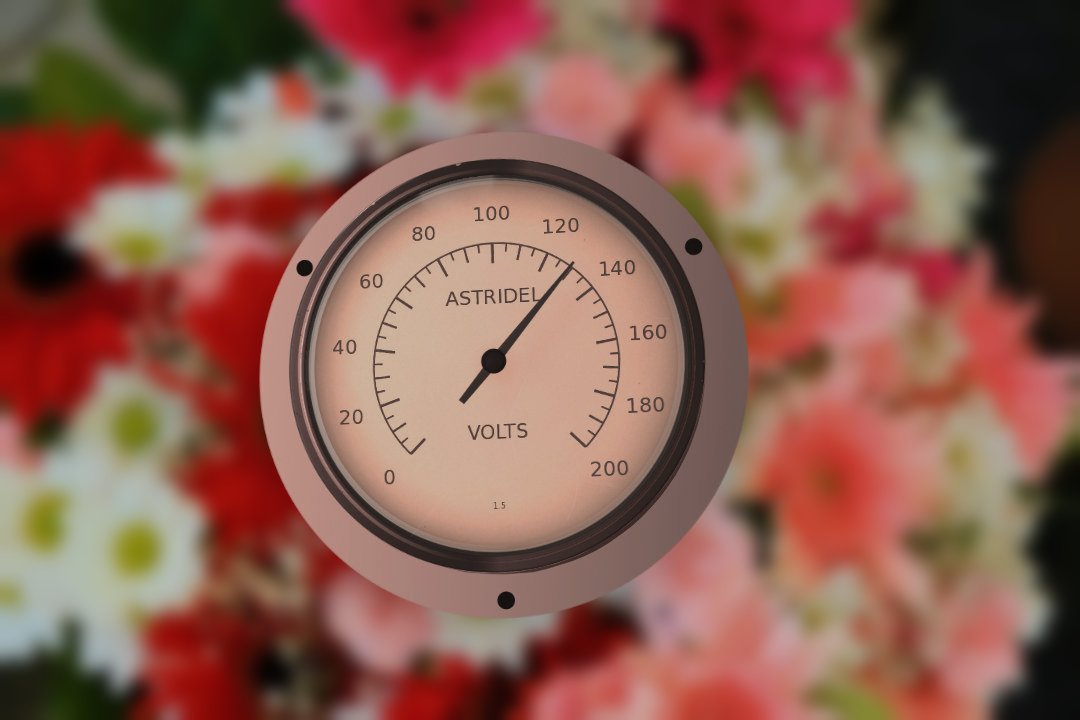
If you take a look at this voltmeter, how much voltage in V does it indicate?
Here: 130 V
